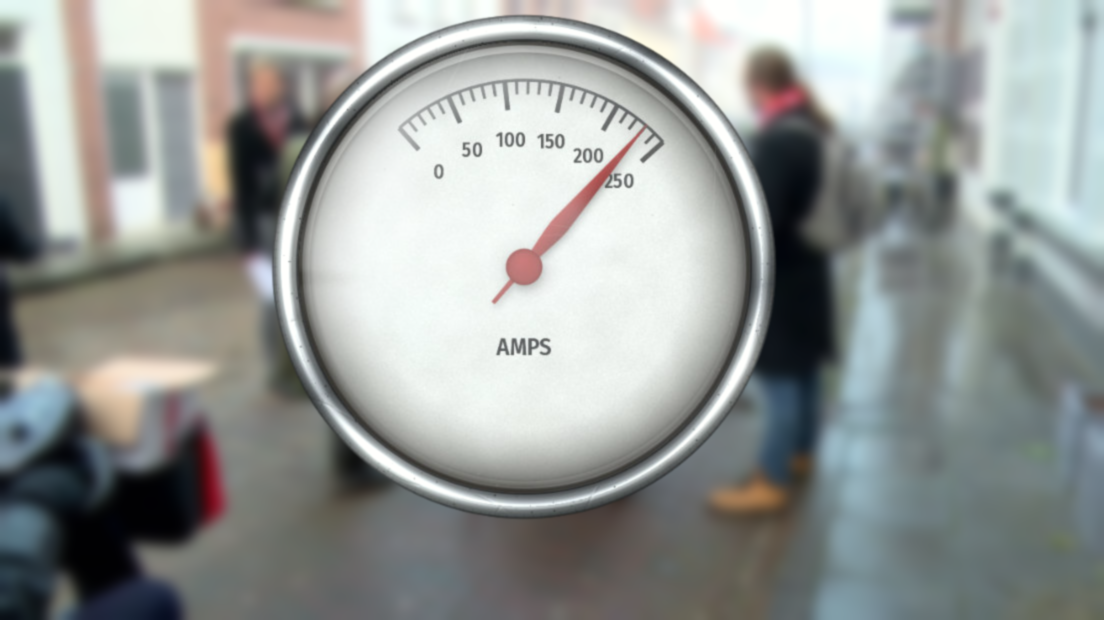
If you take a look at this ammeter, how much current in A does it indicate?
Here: 230 A
